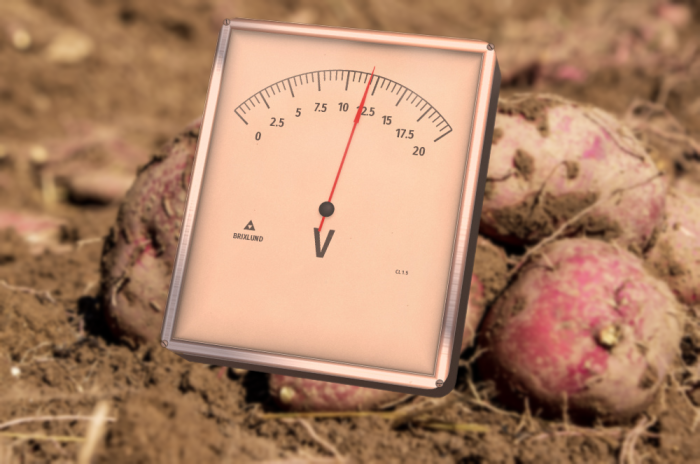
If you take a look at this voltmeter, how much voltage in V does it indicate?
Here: 12 V
